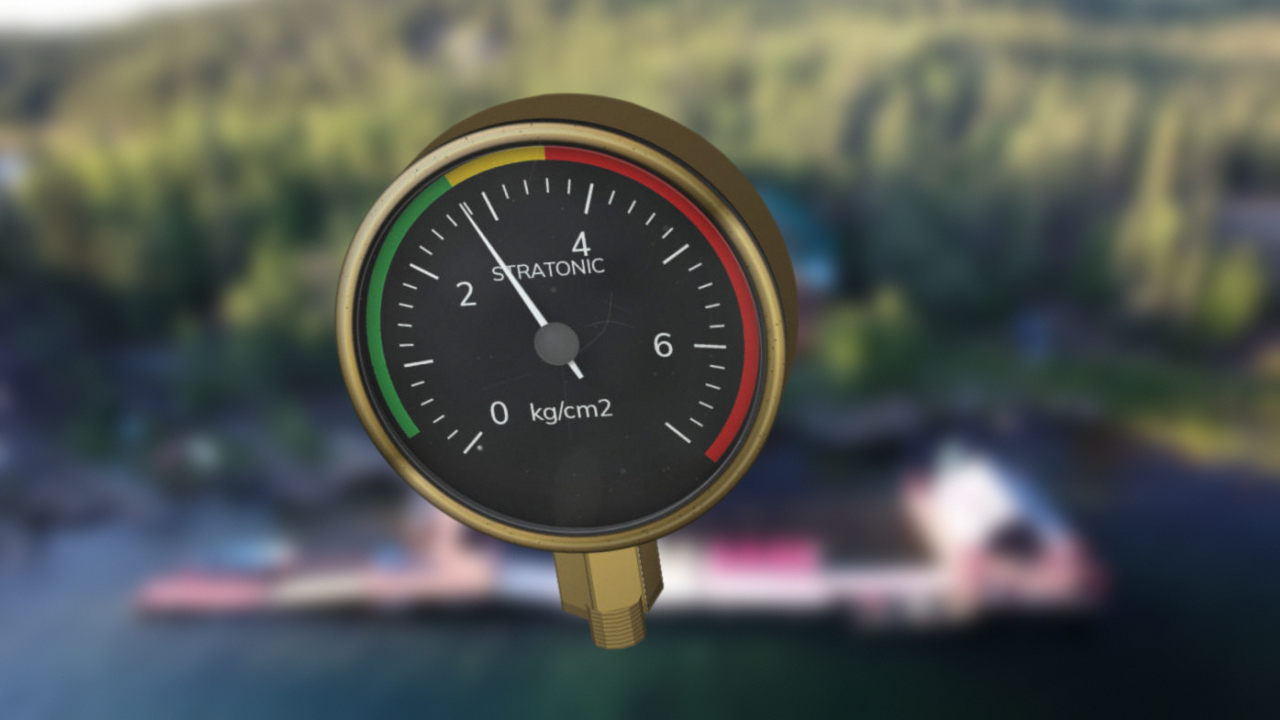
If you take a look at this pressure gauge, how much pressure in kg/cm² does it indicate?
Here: 2.8 kg/cm²
